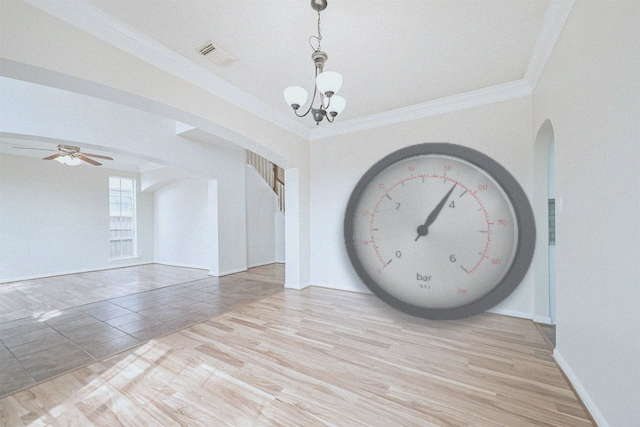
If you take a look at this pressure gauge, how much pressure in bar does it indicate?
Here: 3.75 bar
